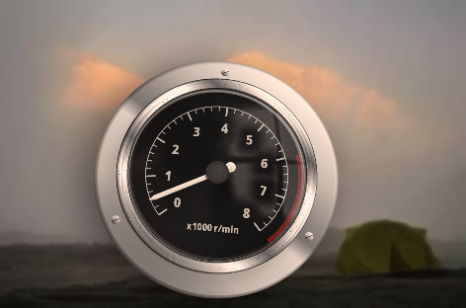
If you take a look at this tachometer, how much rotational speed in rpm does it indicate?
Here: 400 rpm
